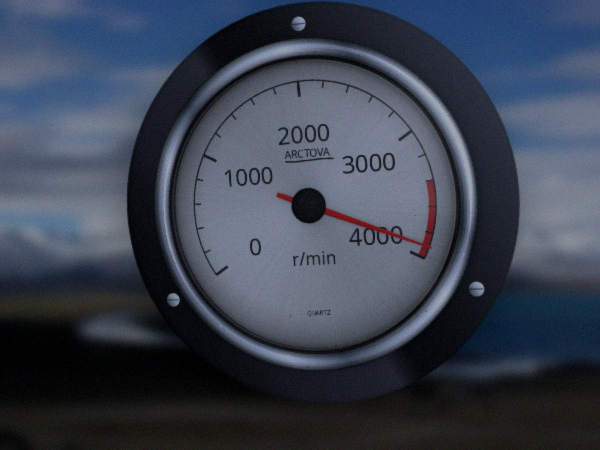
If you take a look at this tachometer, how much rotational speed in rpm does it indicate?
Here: 3900 rpm
